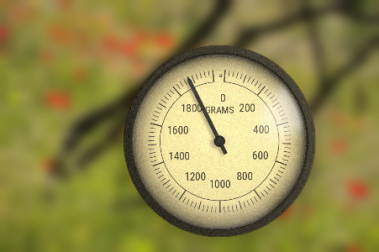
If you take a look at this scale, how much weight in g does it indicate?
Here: 1880 g
